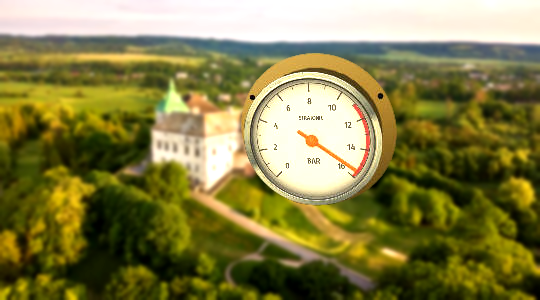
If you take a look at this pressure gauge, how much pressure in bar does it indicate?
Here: 15.5 bar
